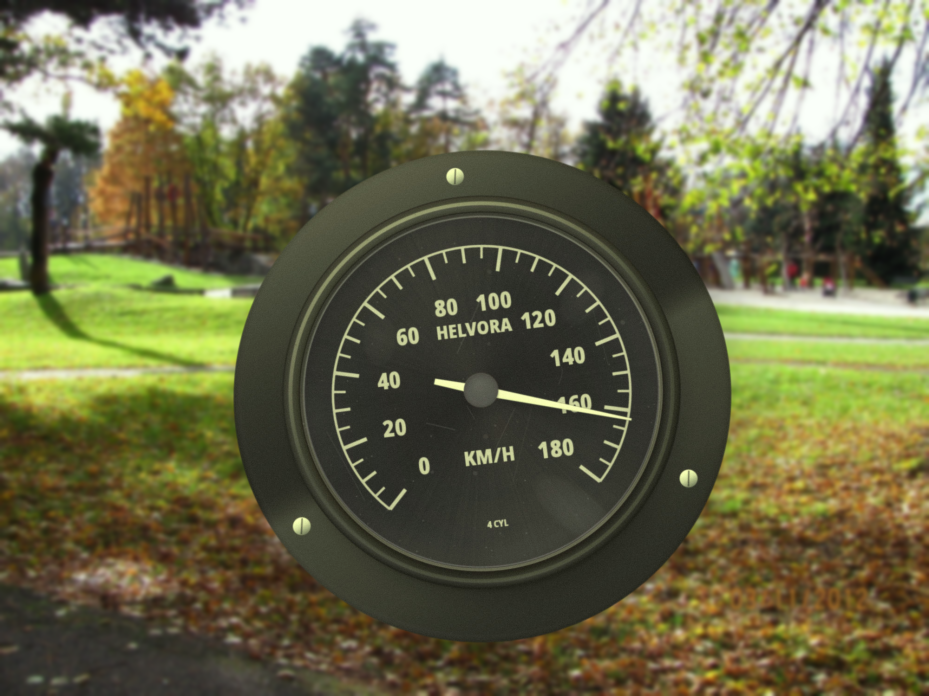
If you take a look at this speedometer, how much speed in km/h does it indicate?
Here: 162.5 km/h
